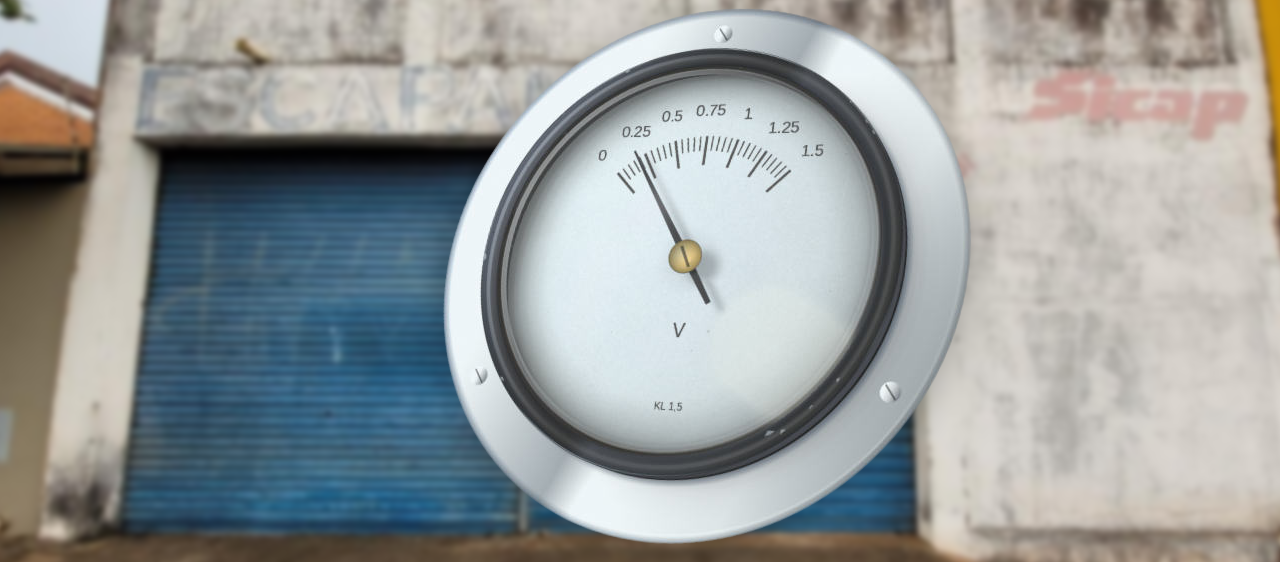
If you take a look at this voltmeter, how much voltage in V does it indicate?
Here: 0.2 V
